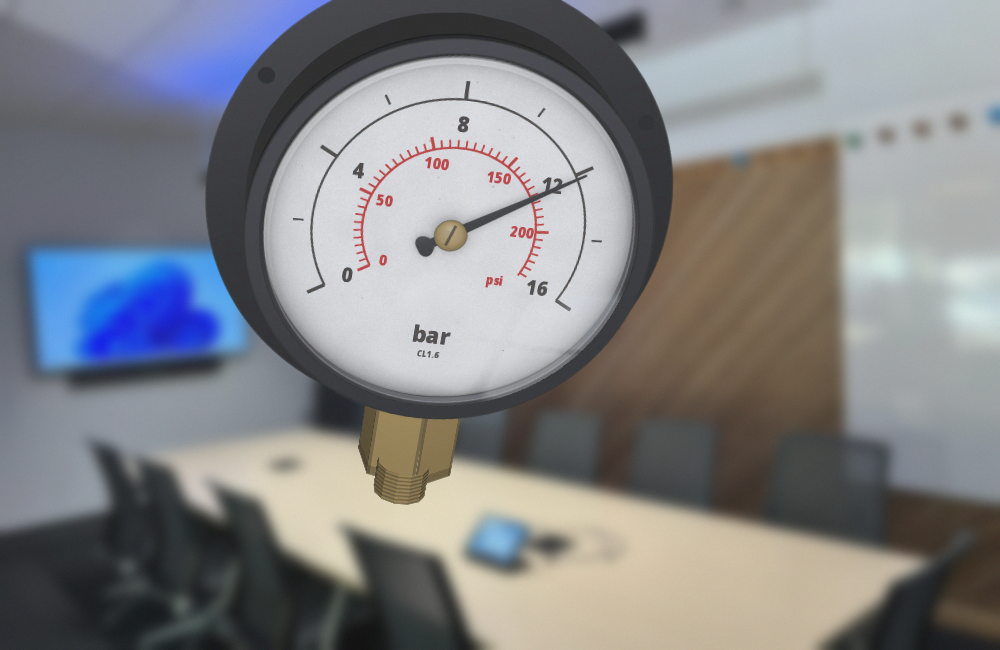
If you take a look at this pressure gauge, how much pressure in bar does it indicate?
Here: 12 bar
